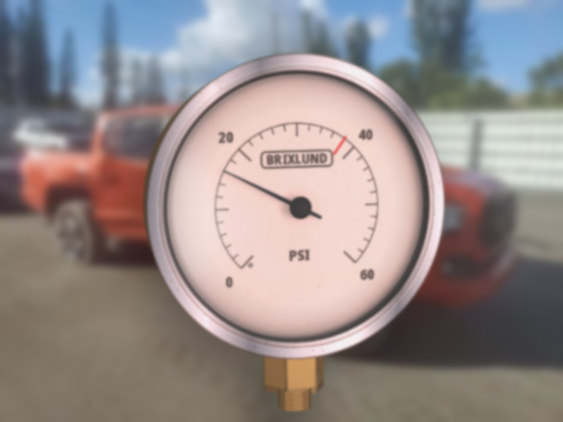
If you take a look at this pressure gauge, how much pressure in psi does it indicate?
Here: 16 psi
